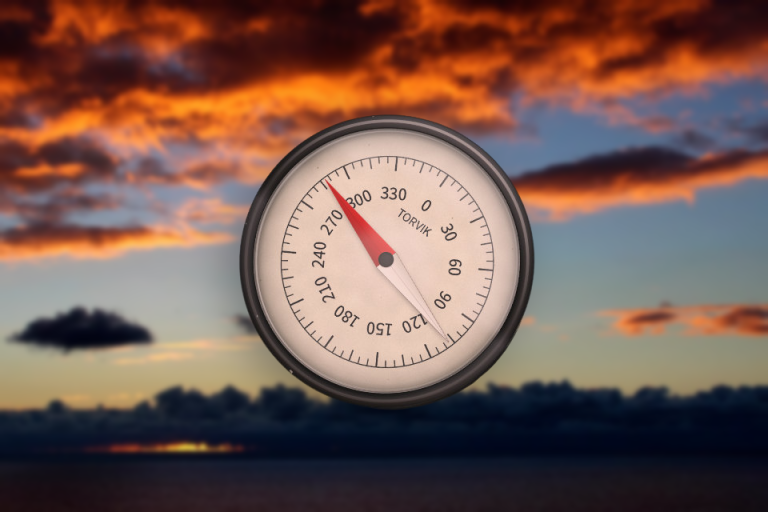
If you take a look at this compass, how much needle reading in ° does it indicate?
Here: 287.5 °
